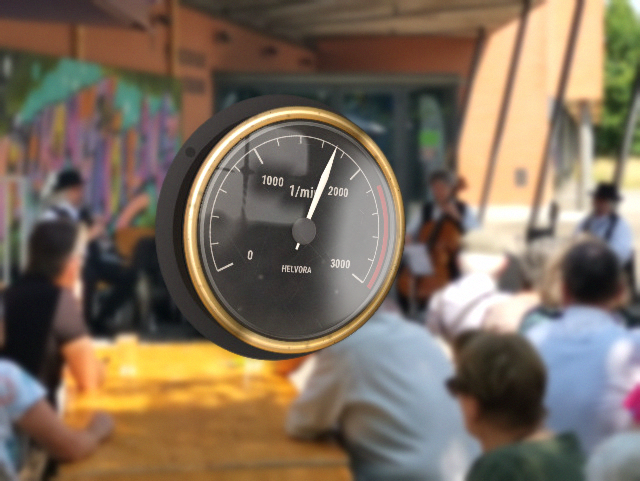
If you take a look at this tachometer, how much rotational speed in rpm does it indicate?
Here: 1700 rpm
